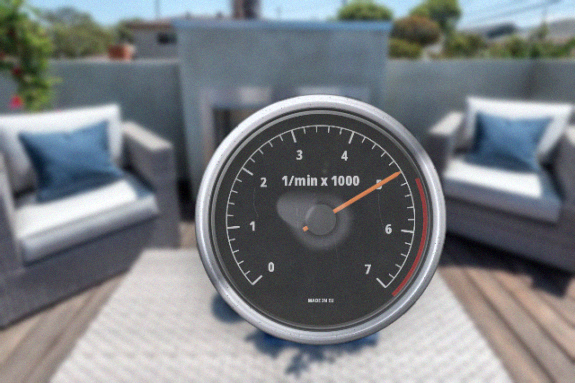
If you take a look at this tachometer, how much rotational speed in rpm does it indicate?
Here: 5000 rpm
